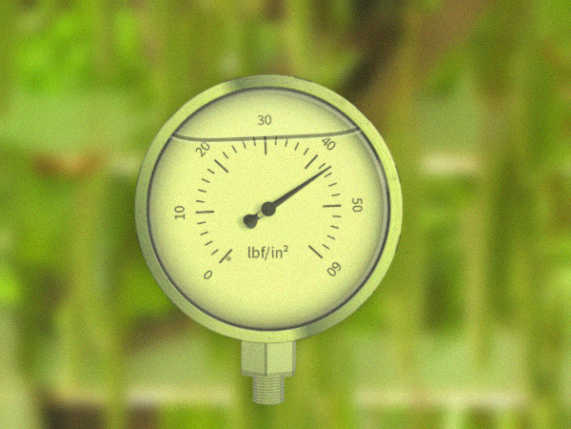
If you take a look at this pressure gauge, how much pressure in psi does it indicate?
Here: 43 psi
